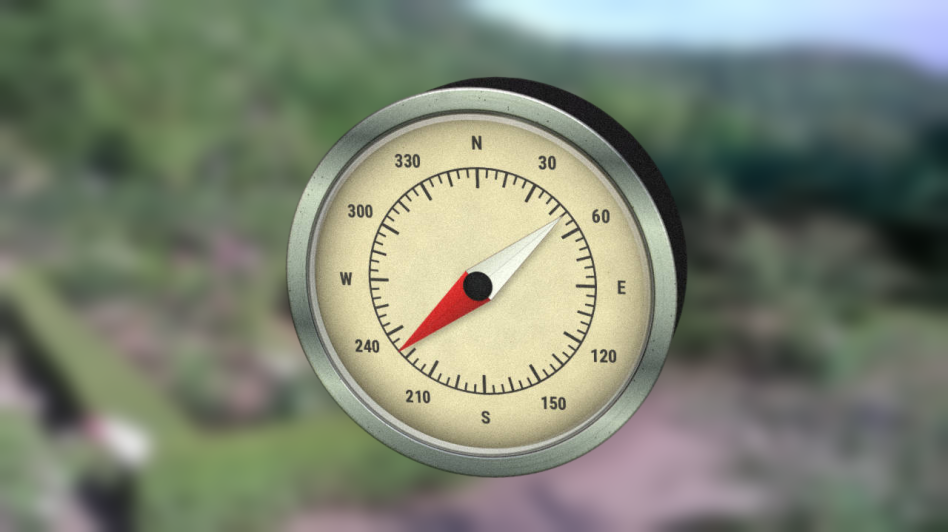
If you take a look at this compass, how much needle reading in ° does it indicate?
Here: 230 °
